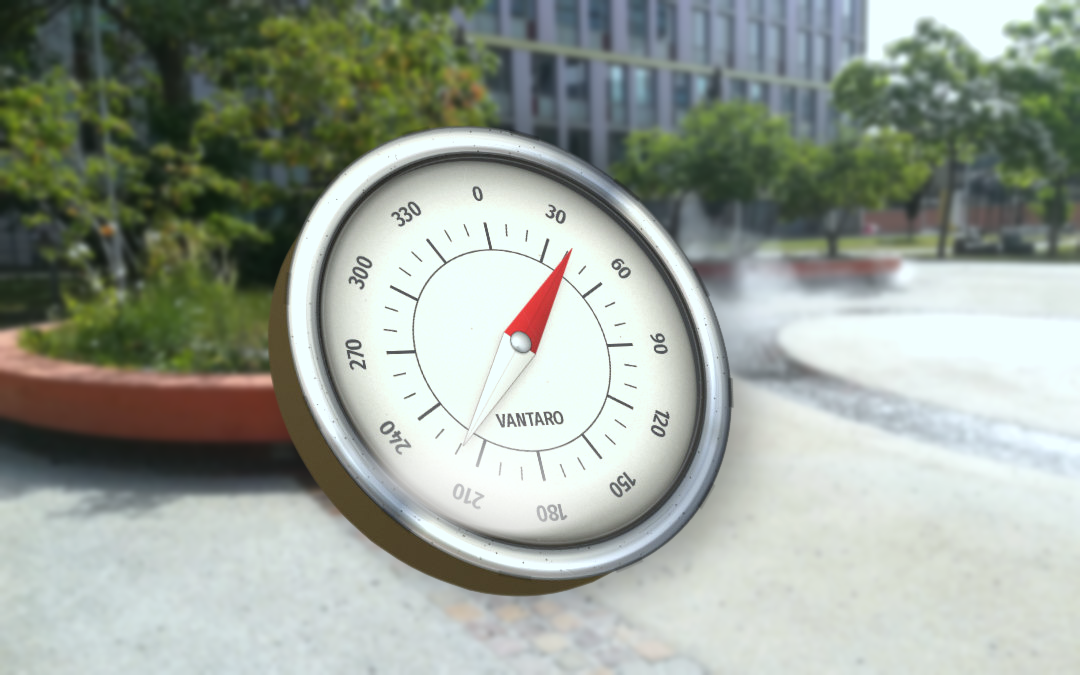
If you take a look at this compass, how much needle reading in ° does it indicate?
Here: 40 °
